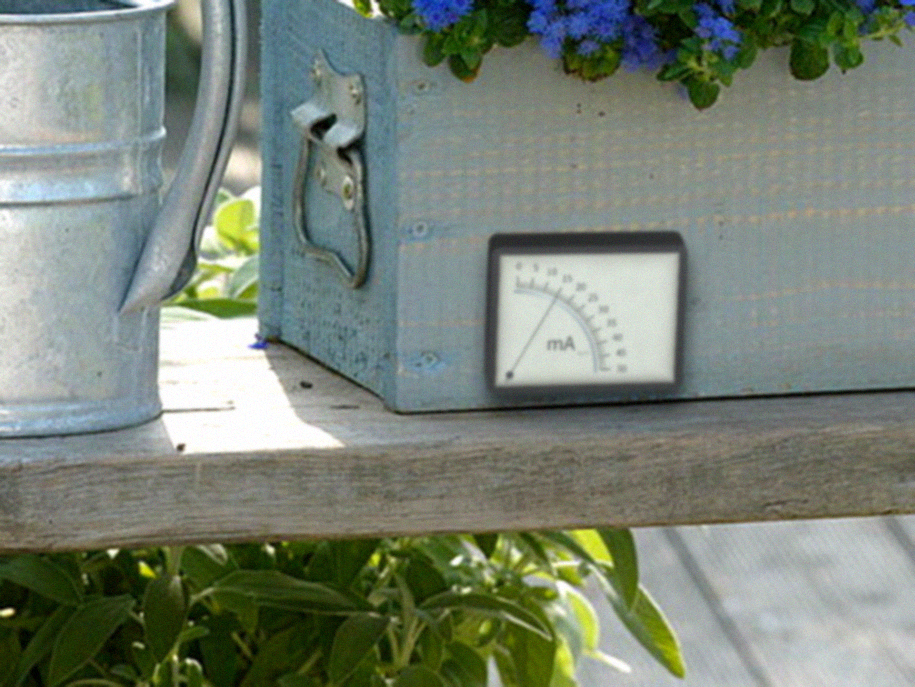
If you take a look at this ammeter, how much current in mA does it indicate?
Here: 15 mA
